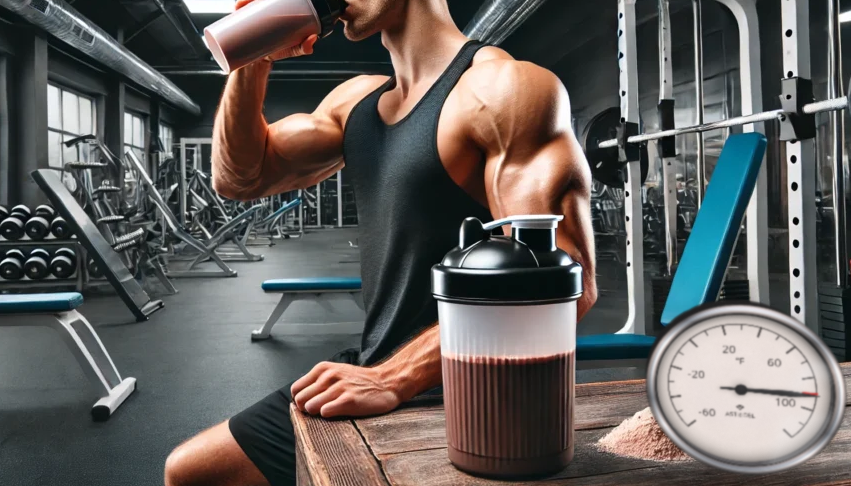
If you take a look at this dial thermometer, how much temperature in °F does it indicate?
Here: 90 °F
